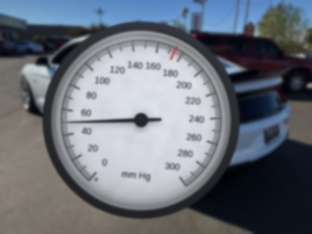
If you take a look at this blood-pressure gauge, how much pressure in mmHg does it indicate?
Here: 50 mmHg
